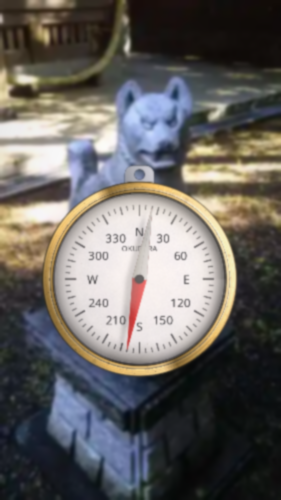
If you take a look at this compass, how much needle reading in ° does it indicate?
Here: 190 °
